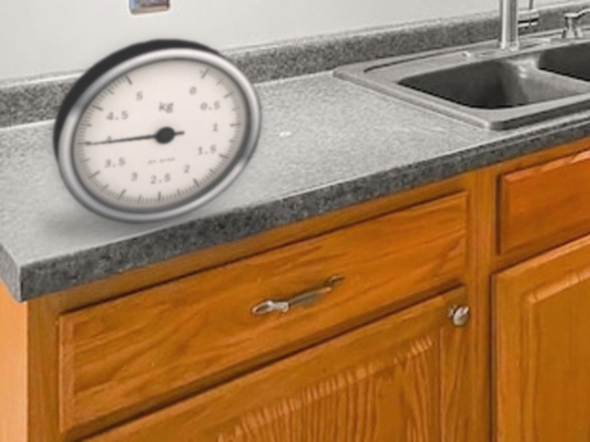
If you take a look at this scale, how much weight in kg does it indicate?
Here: 4 kg
